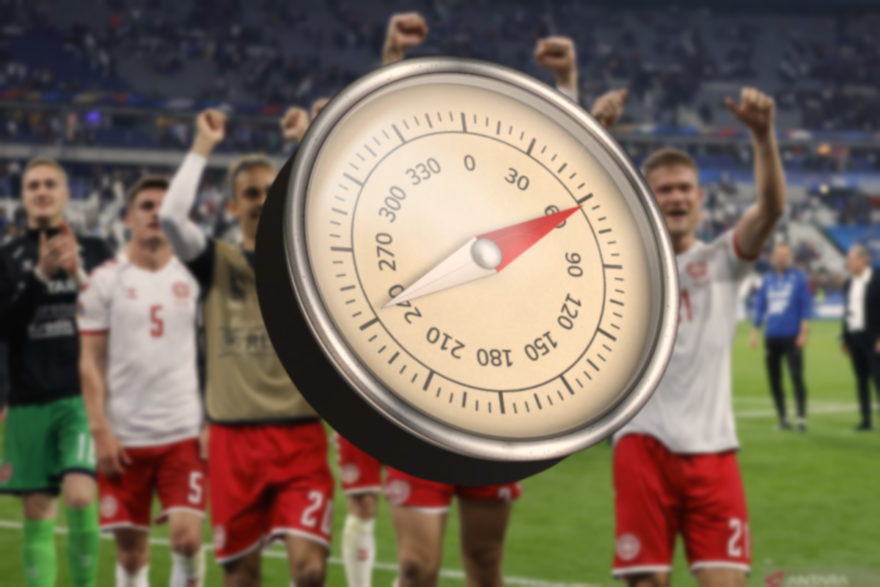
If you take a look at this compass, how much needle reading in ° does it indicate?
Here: 62.5 °
